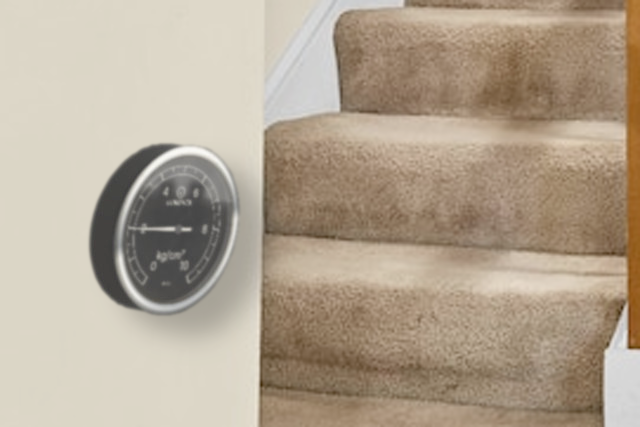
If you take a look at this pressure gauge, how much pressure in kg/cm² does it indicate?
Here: 2 kg/cm²
